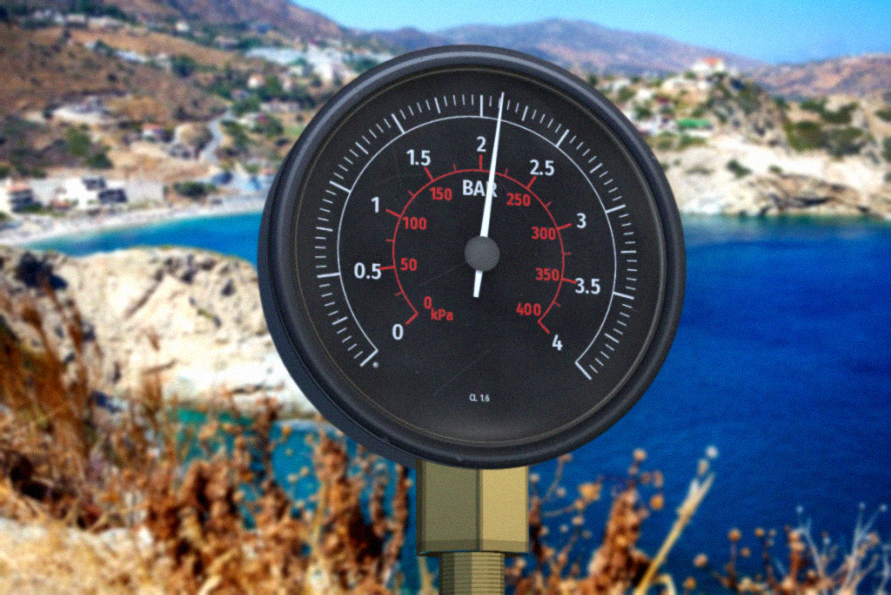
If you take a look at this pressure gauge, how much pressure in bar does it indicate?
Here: 2.1 bar
